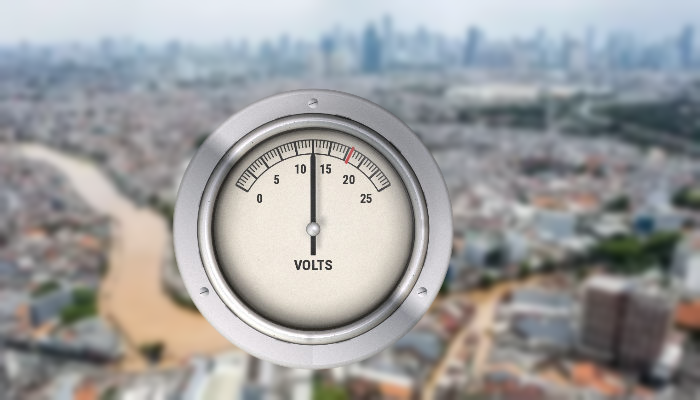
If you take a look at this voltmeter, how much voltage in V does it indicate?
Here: 12.5 V
